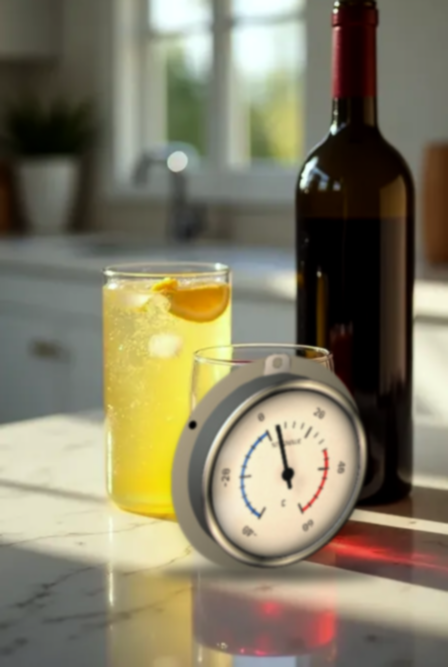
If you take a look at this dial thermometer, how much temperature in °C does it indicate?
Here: 4 °C
